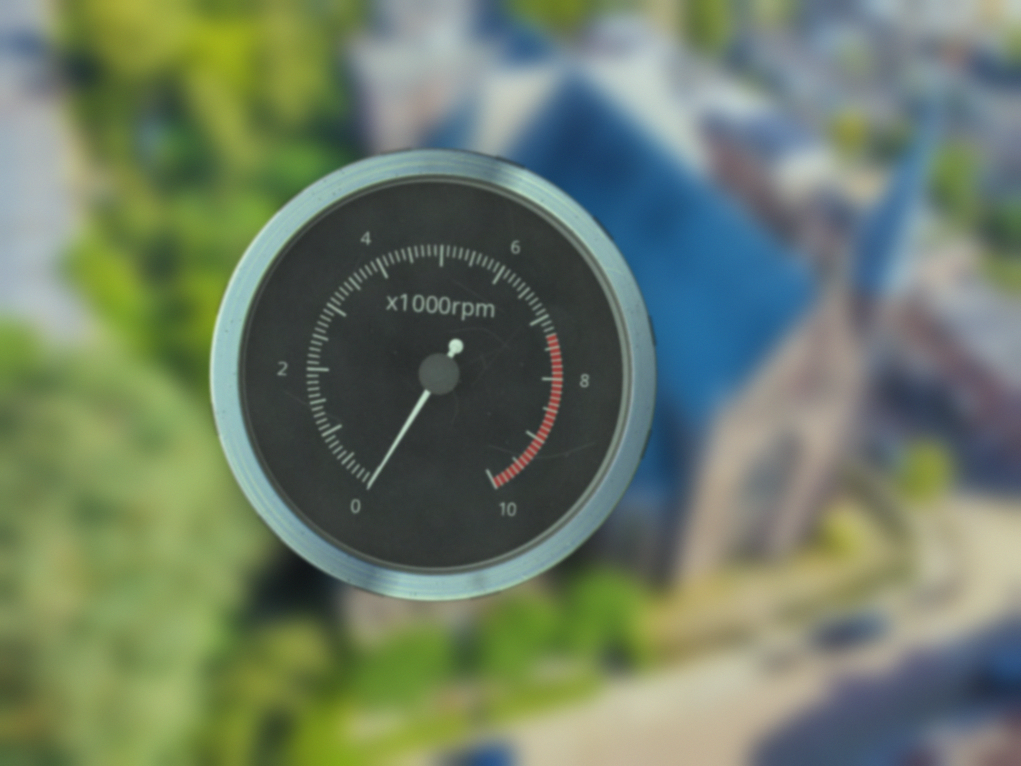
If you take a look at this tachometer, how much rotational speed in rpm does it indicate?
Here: 0 rpm
